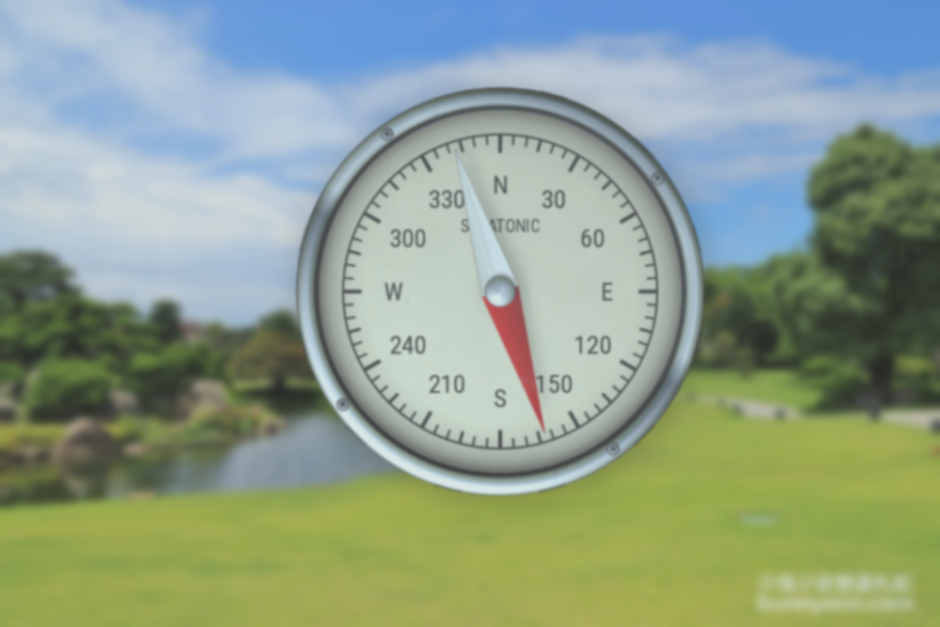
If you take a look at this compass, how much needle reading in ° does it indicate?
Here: 162.5 °
